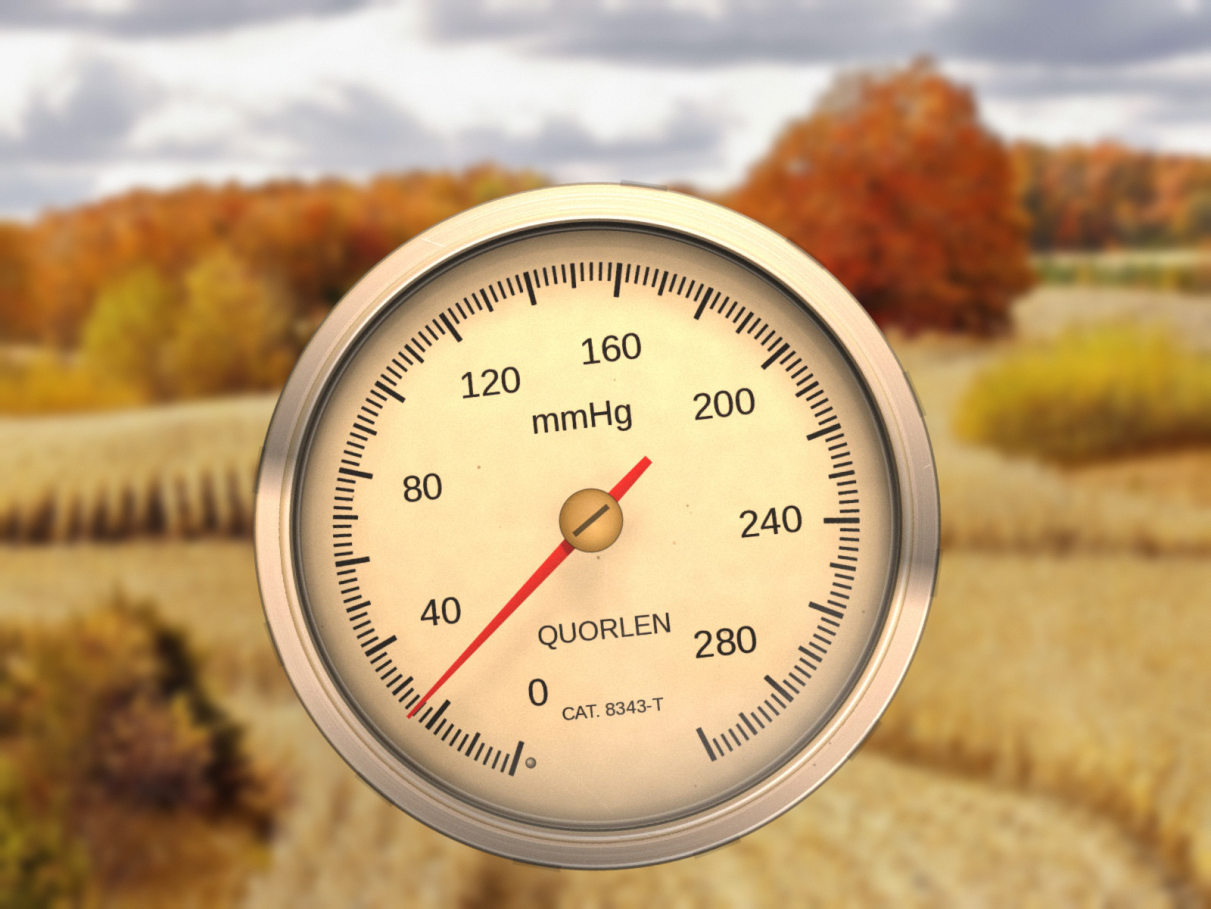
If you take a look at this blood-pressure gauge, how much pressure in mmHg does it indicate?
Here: 24 mmHg
